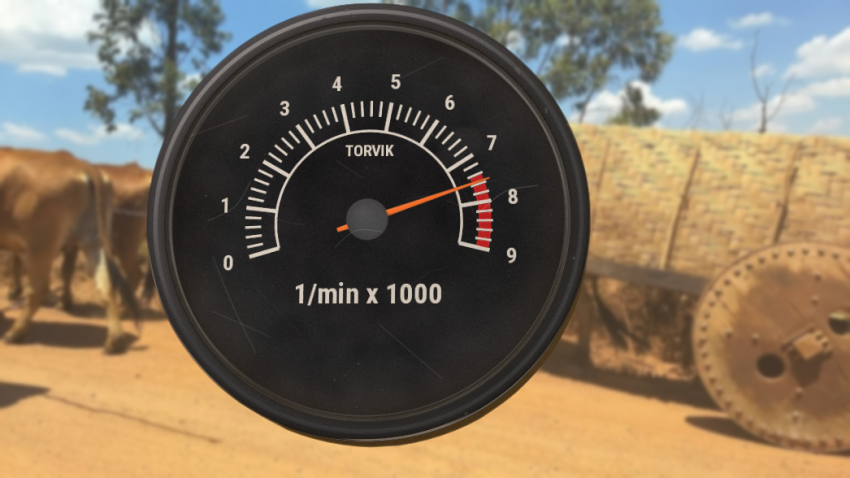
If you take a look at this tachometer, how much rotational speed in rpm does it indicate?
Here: 7600 rpm
